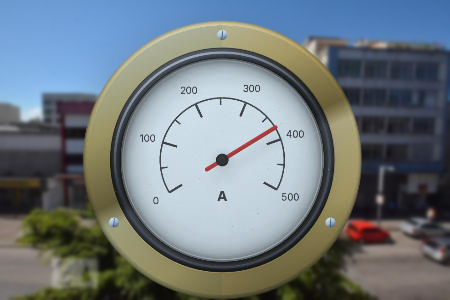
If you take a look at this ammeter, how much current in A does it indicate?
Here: 375 A
